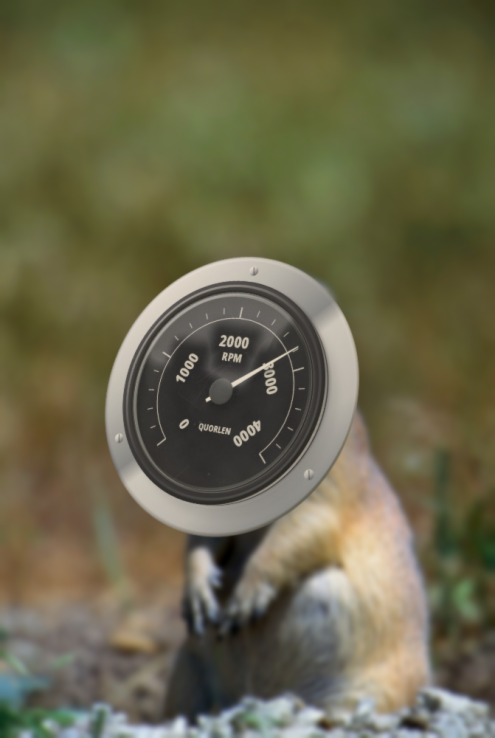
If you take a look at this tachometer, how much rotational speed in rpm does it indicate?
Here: 2800 rpm
